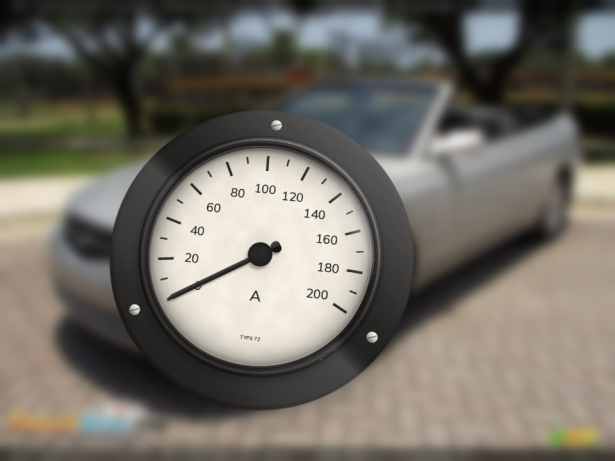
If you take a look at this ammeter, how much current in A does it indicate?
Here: 0 A
